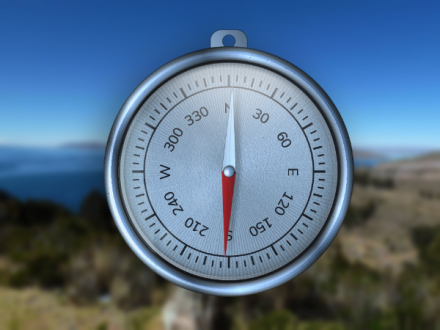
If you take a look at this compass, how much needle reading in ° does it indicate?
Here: 182.5 °
